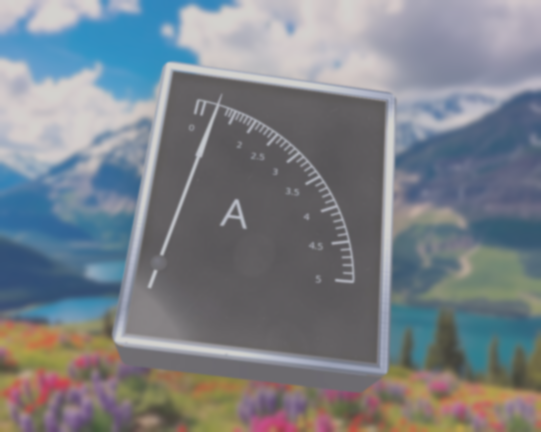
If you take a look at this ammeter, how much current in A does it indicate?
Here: 1 A
